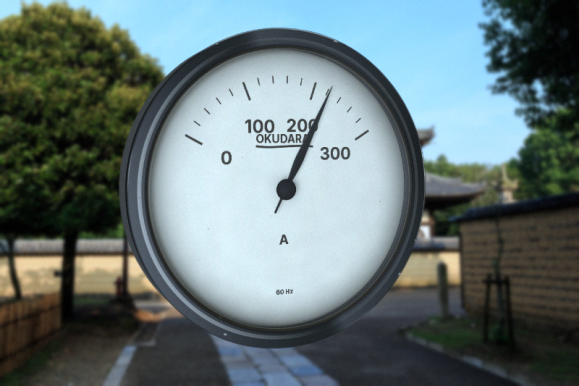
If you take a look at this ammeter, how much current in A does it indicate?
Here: 220 A
